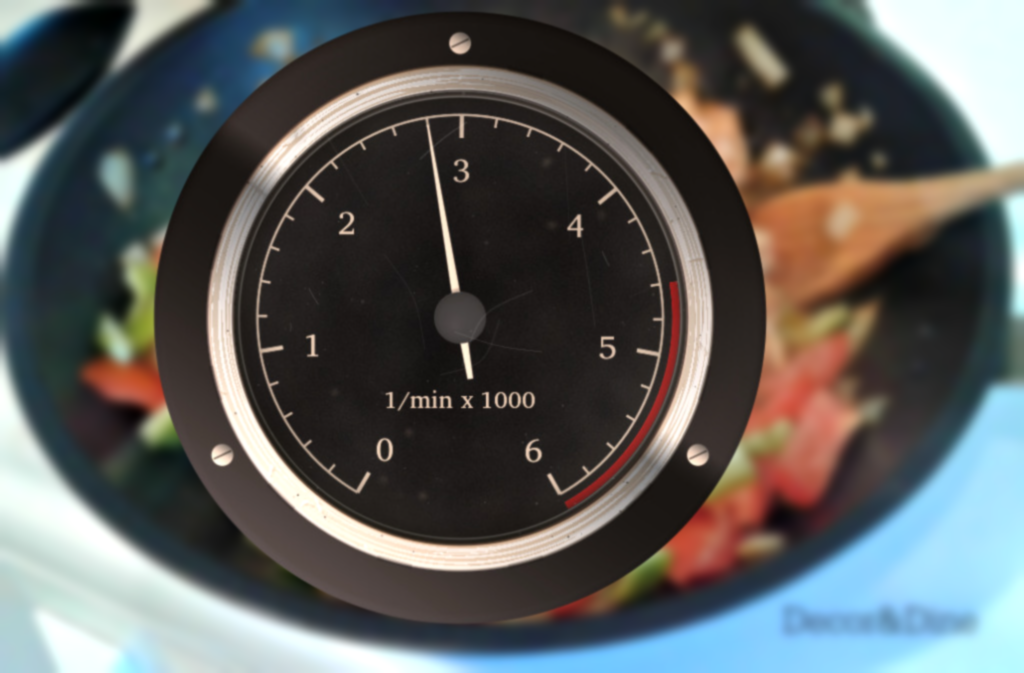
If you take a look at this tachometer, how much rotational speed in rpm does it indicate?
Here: 2800 rpm
